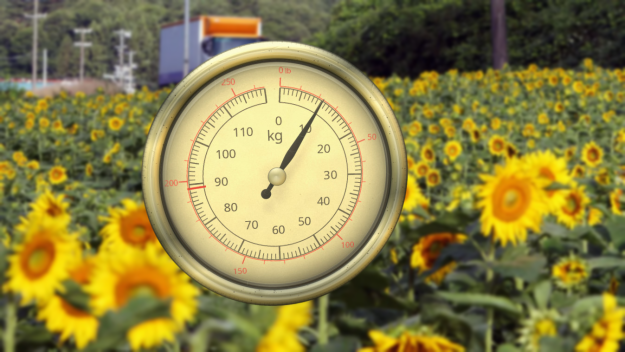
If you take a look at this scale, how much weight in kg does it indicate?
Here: 10 kg
